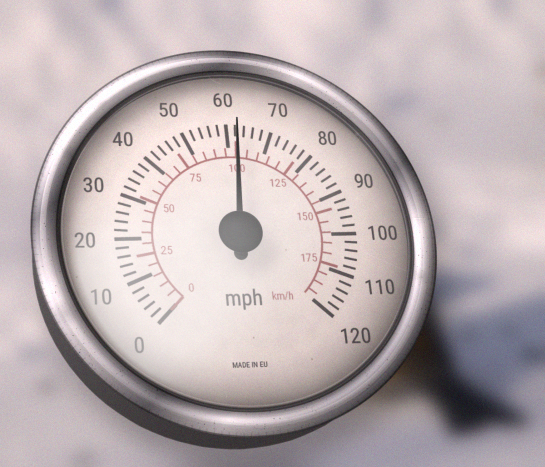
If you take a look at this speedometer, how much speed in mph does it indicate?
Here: 62 mph
